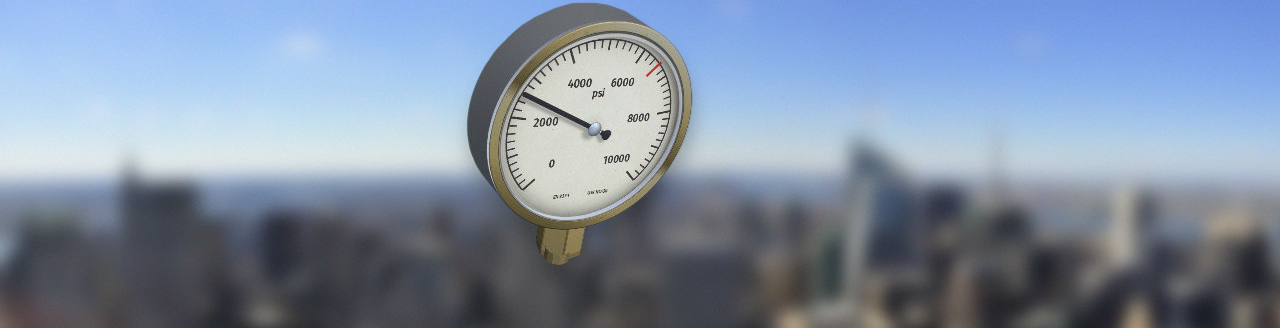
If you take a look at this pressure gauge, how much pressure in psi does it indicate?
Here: 2600 psi
